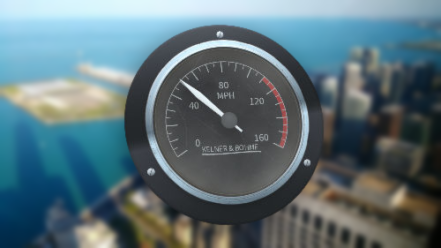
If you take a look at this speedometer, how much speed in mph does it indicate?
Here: 50 mph
